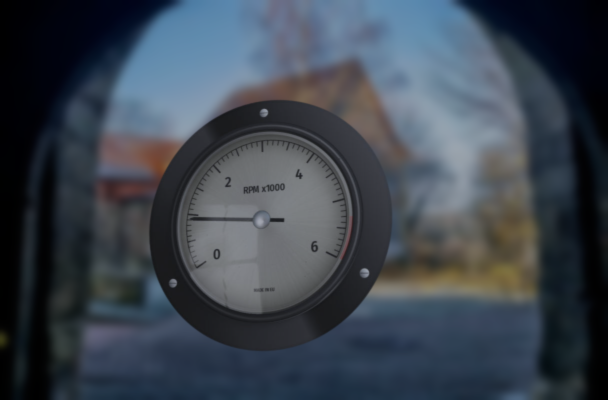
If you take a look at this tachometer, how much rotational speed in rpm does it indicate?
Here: 900 rpm
